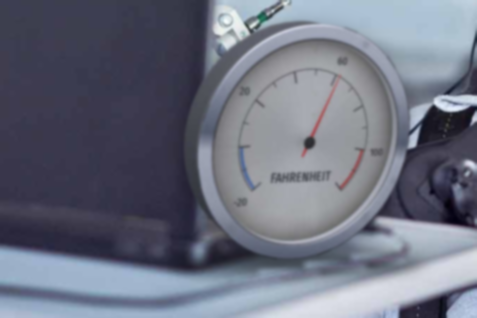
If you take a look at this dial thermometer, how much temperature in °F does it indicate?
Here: 60 °F
